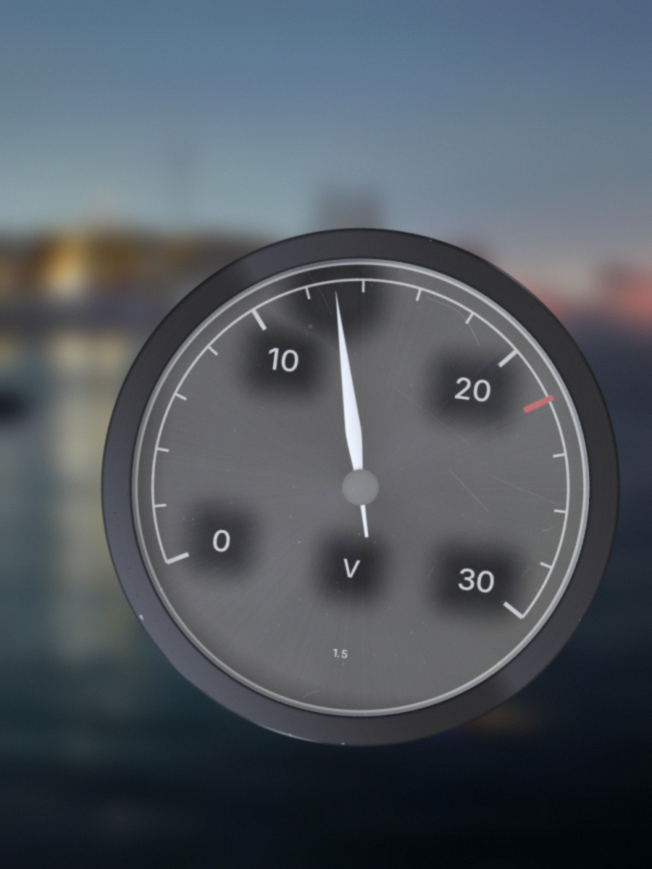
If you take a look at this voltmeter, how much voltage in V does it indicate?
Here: 13 V
